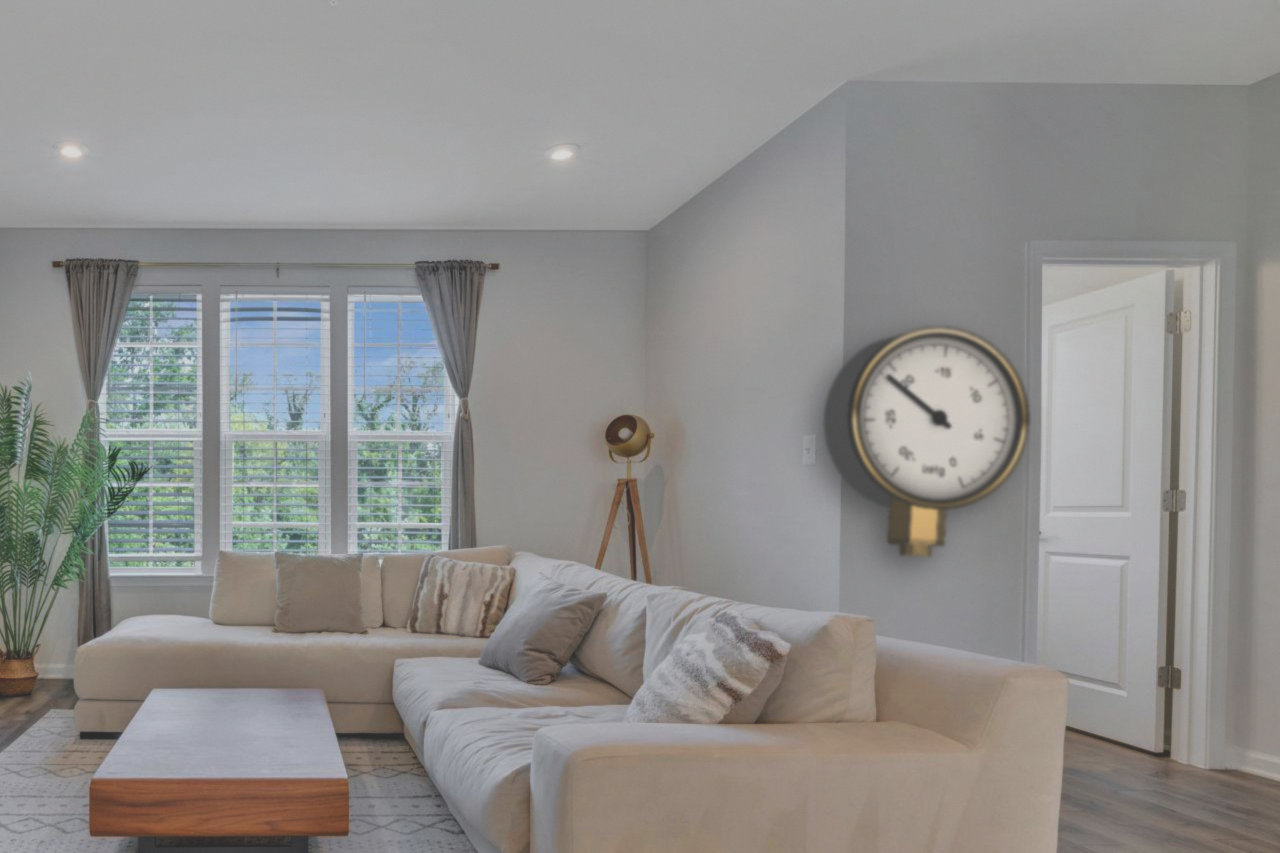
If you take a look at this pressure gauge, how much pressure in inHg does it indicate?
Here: -21 inHg
